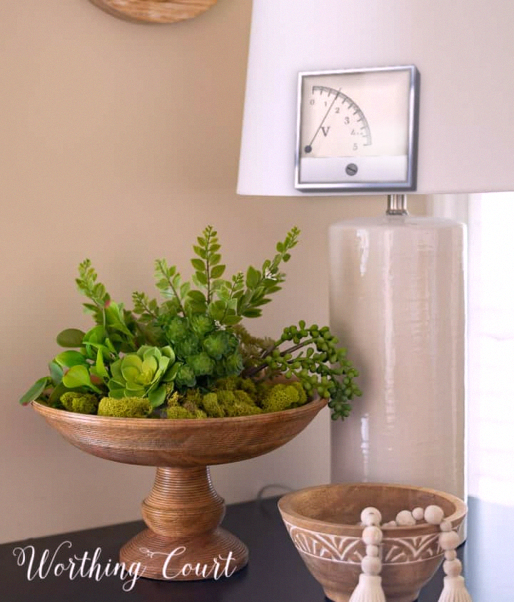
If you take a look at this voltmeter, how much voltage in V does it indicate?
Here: 1.5 V
